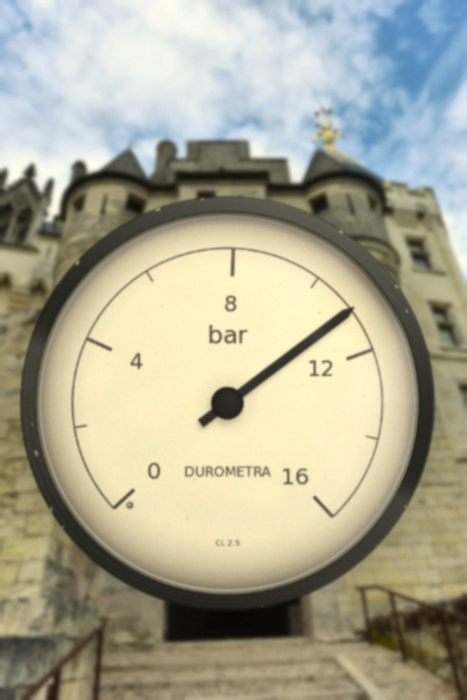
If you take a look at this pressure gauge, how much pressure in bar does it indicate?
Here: 11 bar
